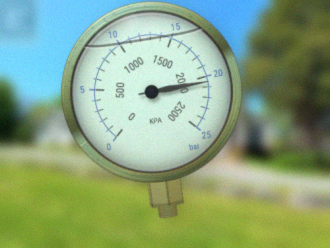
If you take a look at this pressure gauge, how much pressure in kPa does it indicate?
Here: 2050 kPa
